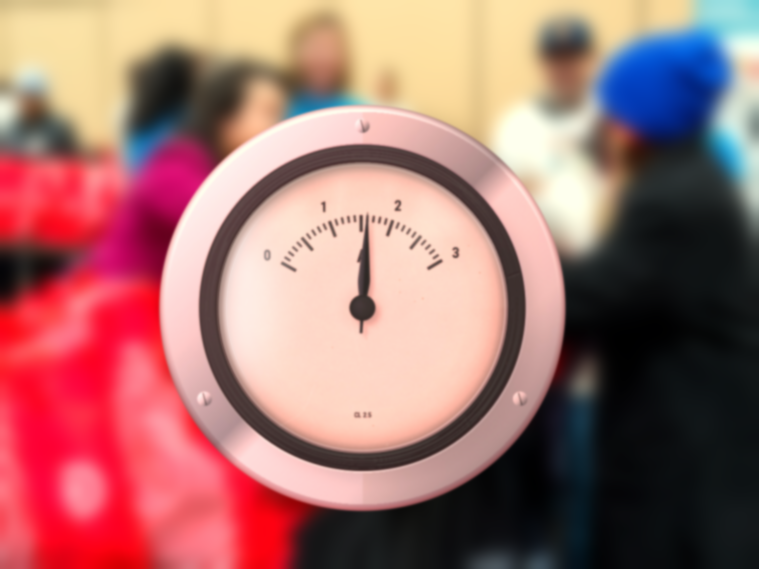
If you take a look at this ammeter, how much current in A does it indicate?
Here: 1.6 A
